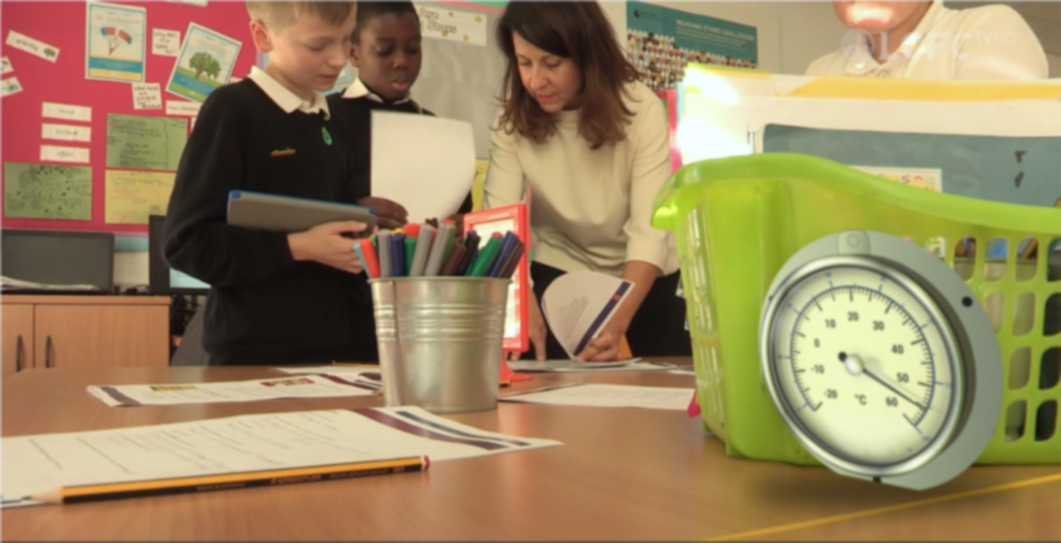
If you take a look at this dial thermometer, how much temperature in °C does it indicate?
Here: 55 °C
